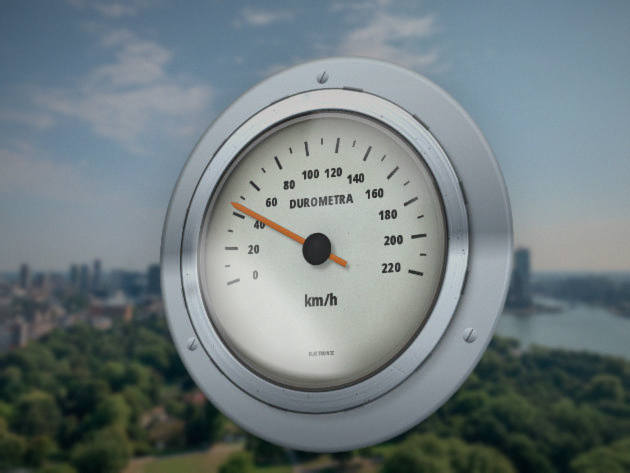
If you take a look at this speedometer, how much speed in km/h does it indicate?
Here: 45 km/h
